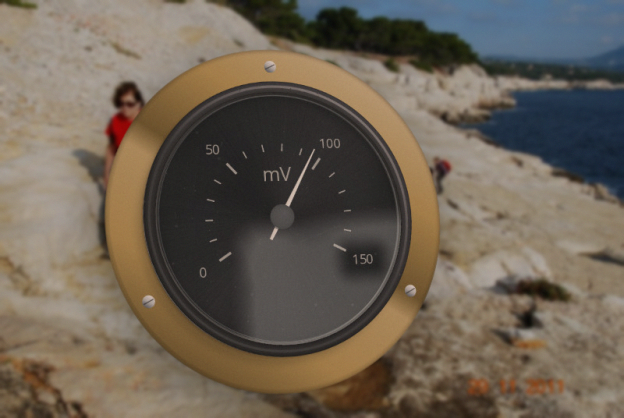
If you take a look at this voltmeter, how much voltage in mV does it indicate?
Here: 95 mV
